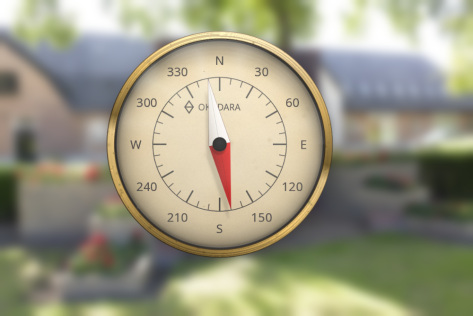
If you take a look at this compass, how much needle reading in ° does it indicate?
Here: 170 °
